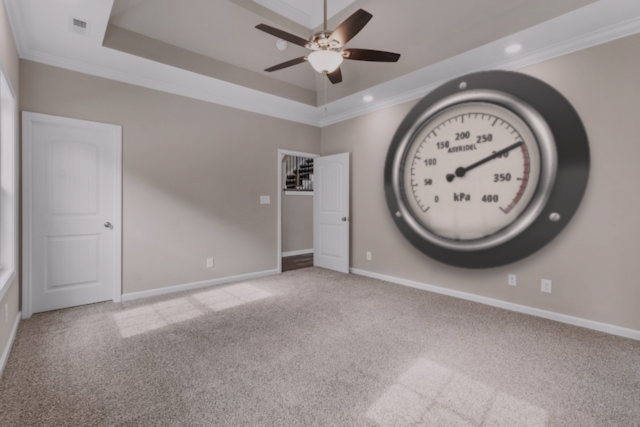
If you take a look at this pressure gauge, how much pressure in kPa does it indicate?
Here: 300 kPa
